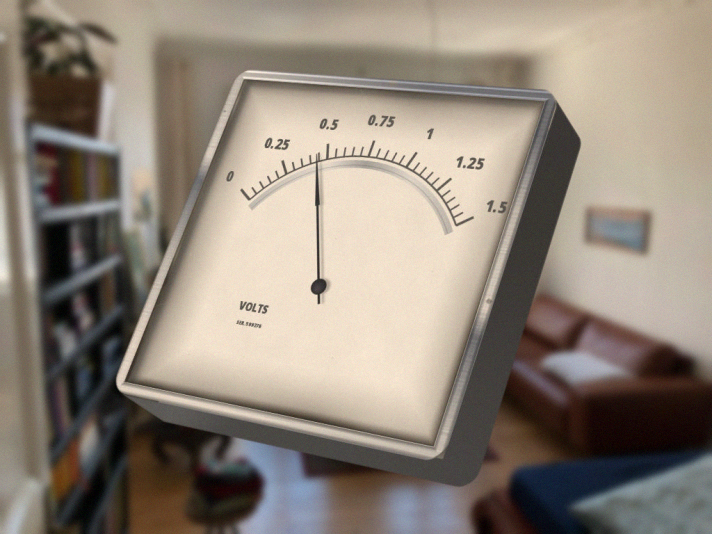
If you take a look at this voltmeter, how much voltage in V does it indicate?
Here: 0.45 V
